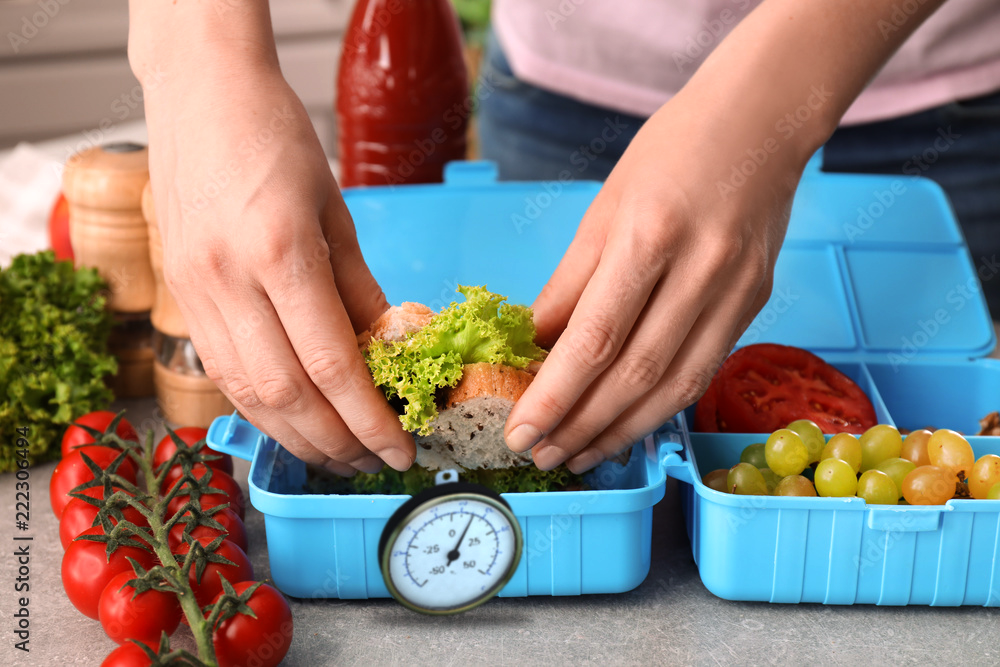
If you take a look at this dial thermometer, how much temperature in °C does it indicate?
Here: 10 °C
